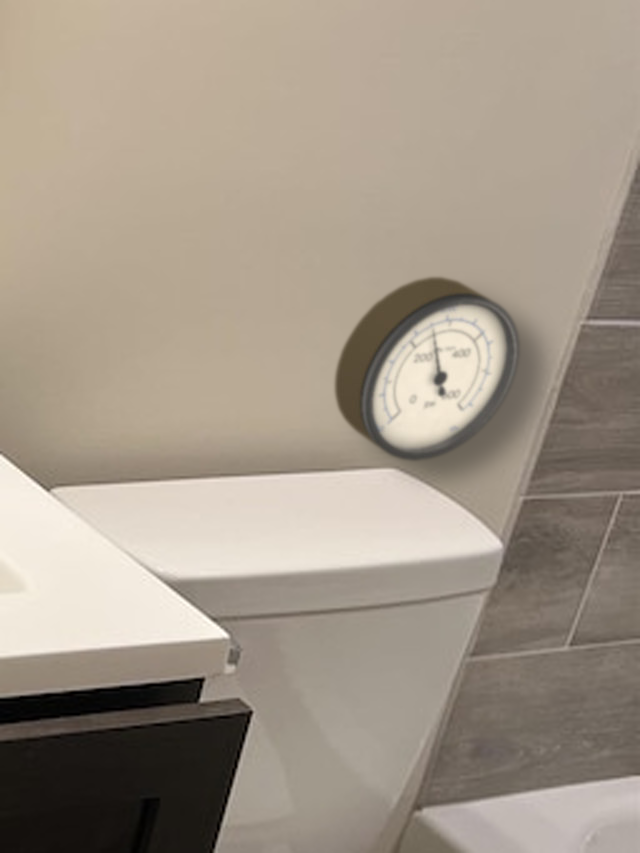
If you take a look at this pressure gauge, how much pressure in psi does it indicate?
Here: 250 psi
